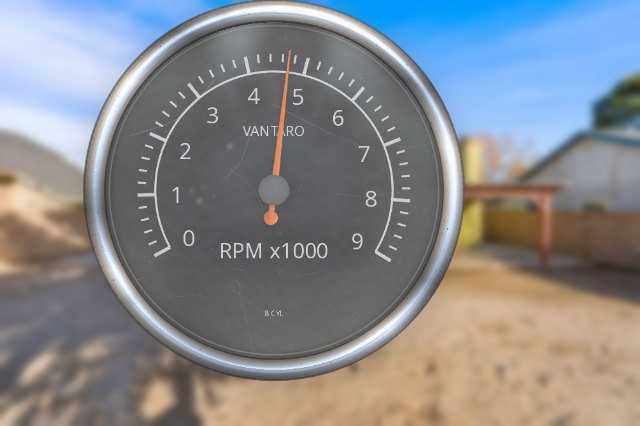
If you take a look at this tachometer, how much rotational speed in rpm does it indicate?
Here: 4700 rpm
